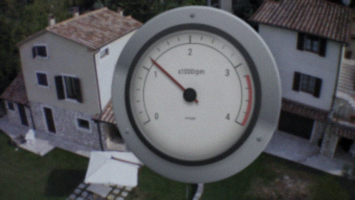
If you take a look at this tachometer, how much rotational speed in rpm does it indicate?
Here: 1200 rpm
